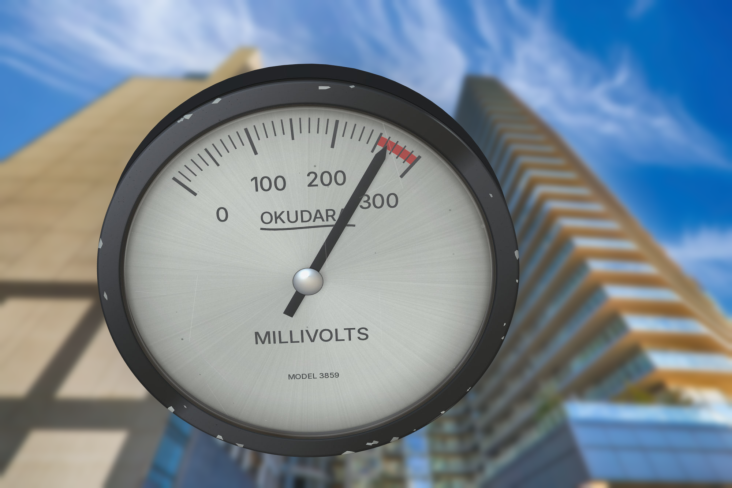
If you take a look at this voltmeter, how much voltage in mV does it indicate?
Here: 260 mV
